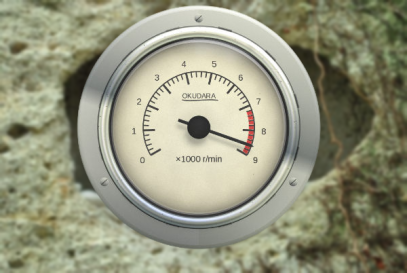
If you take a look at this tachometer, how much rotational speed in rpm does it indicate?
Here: 8600 rpm
